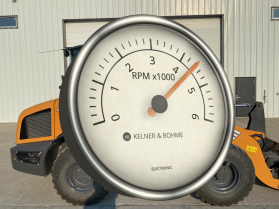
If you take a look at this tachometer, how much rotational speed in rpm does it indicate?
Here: 4400 rpm
